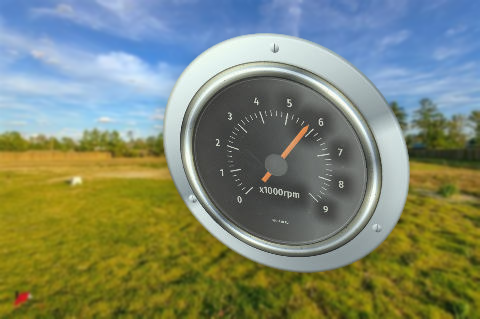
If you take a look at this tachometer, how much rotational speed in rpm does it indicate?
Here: 5800 rpm
